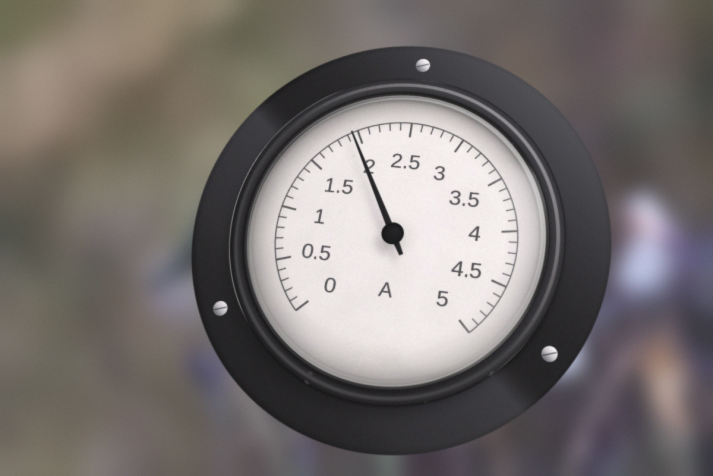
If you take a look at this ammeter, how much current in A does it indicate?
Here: 1.95 A
